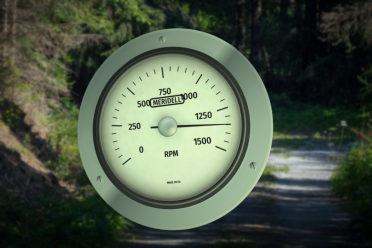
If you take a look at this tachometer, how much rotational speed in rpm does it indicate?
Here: 1350 rpm
